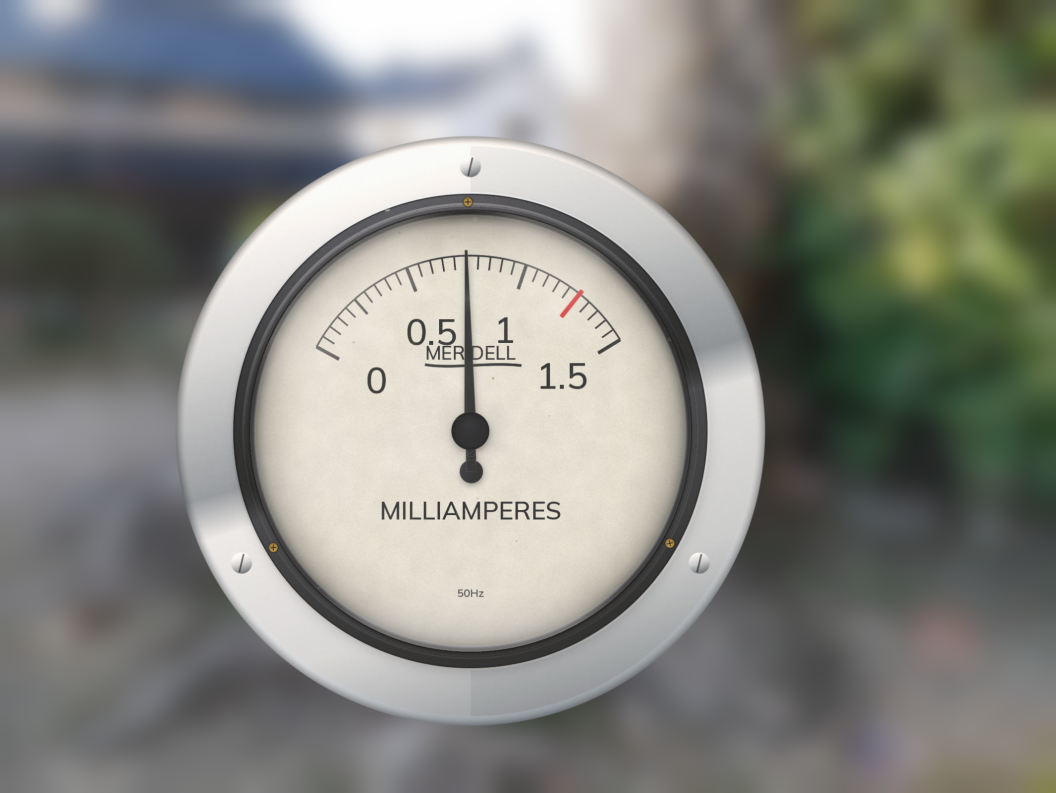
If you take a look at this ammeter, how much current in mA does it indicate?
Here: 0.75 mA
